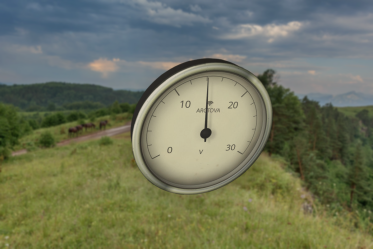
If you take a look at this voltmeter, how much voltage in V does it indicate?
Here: 14 V
